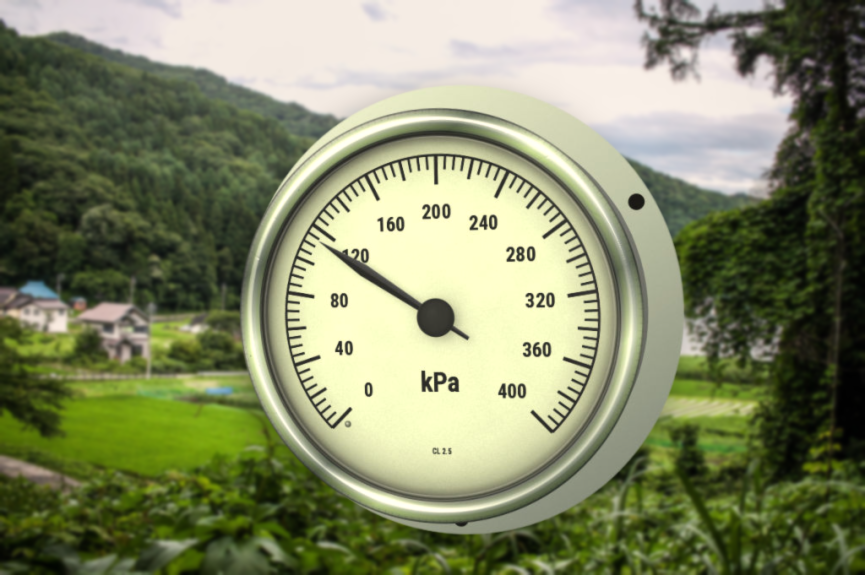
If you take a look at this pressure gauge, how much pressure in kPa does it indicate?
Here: 115 kPa
